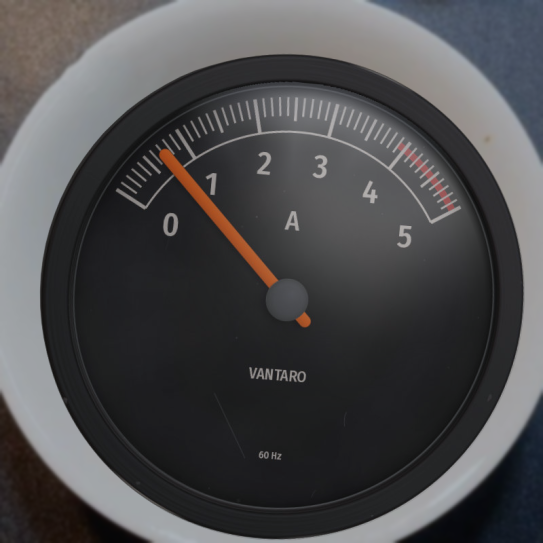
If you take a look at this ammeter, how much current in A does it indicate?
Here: 0.7 A
